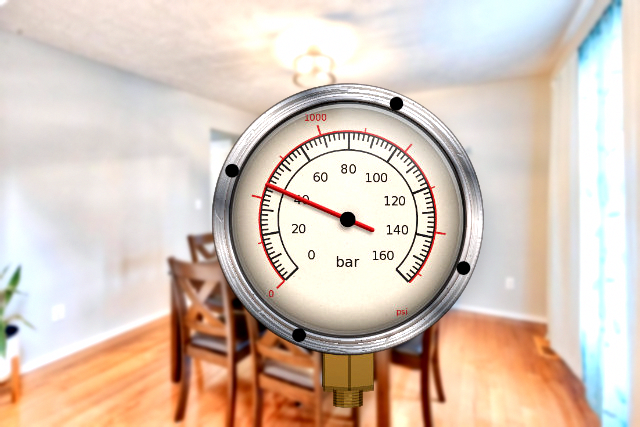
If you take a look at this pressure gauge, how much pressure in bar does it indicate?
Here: 40 bar
